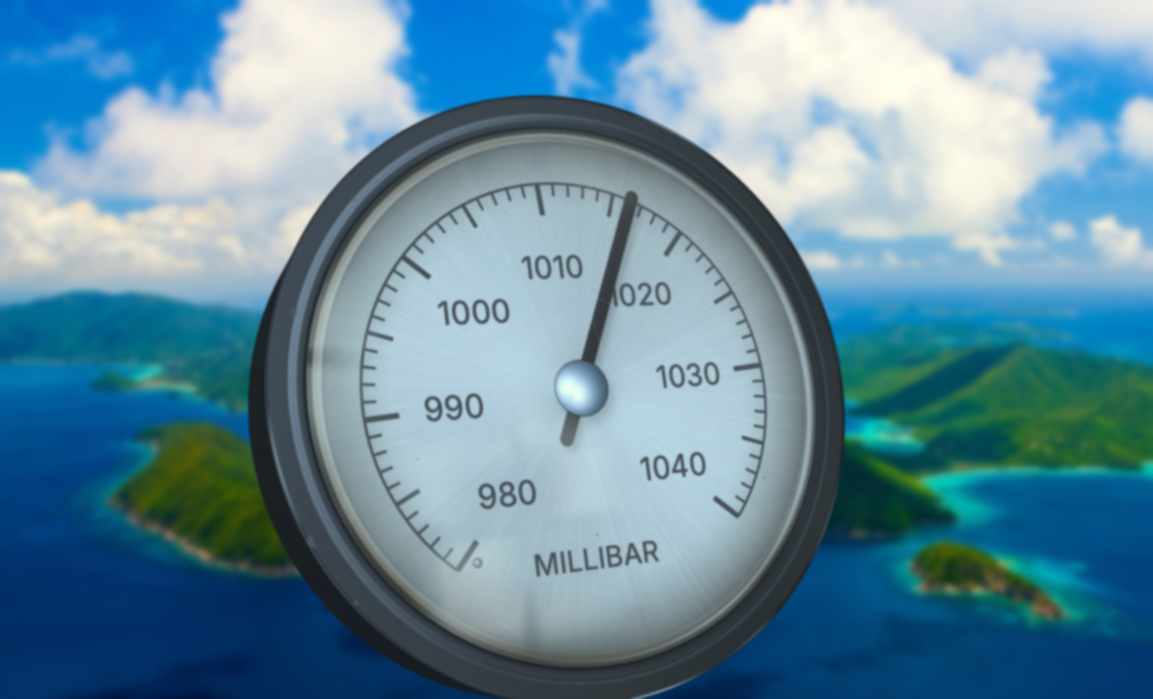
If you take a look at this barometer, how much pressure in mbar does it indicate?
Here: 1016 mbar
